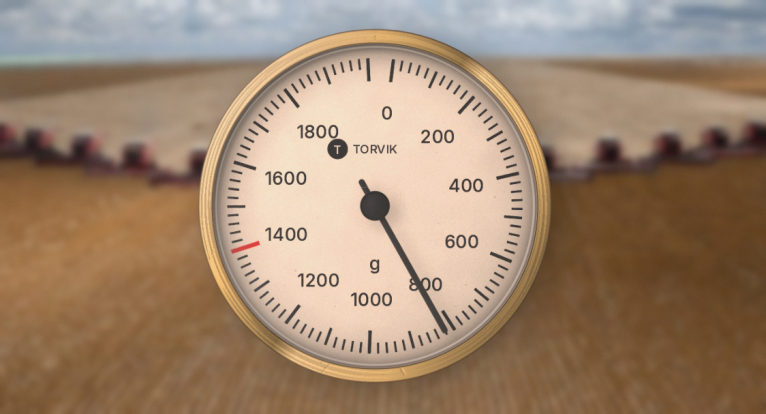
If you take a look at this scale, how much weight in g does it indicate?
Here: 820 g
